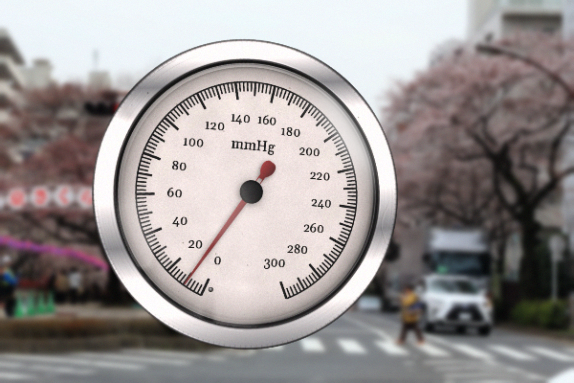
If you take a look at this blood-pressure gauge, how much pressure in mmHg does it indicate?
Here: 10 mmHg
